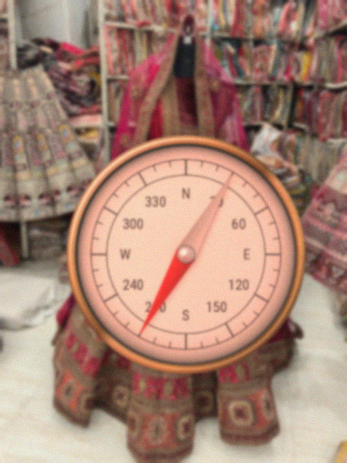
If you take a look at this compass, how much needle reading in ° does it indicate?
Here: 210 °
